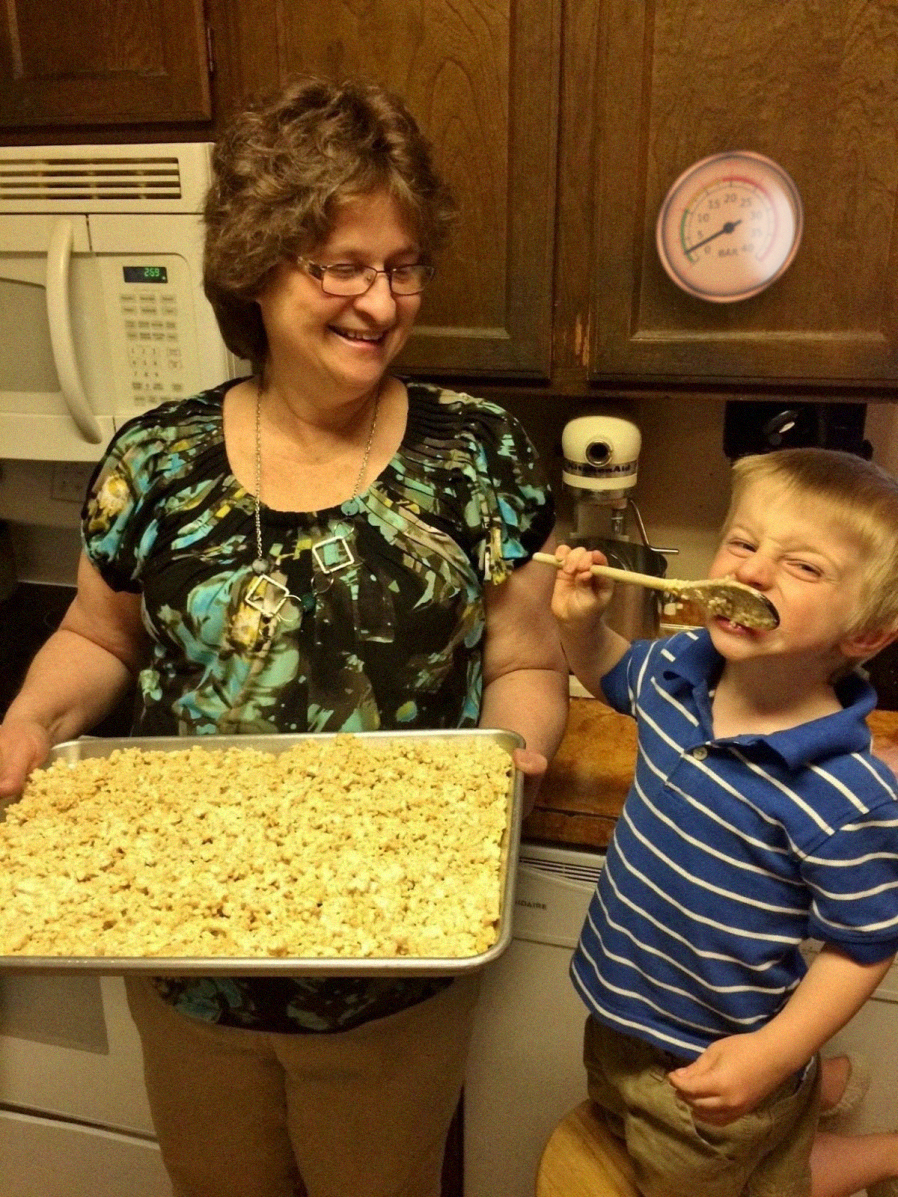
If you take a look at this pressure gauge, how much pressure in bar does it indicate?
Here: 2.5 bar
